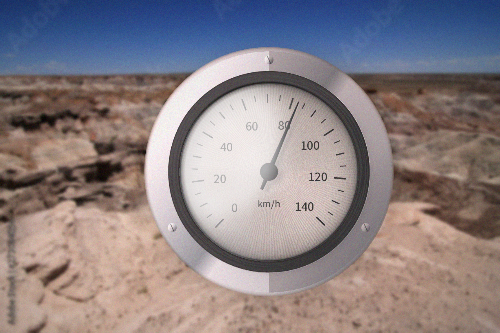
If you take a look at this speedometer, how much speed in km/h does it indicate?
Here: 82.5 km/h
